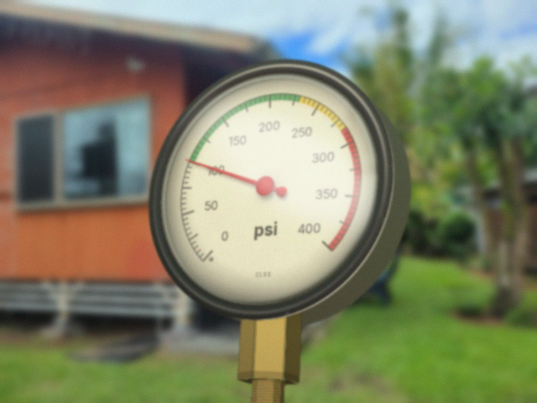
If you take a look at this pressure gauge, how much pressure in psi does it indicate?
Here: 100 psi
